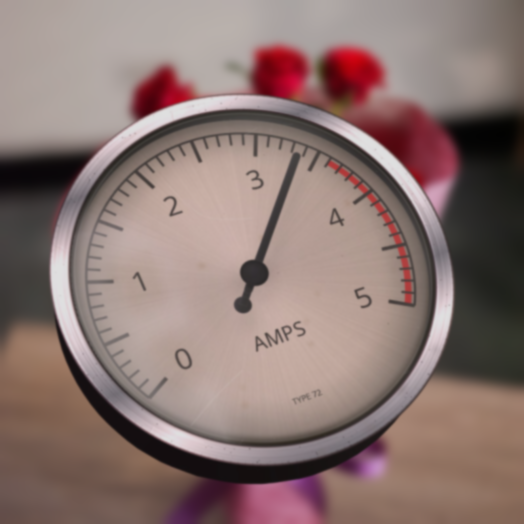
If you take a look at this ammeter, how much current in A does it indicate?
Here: 3.35 A
